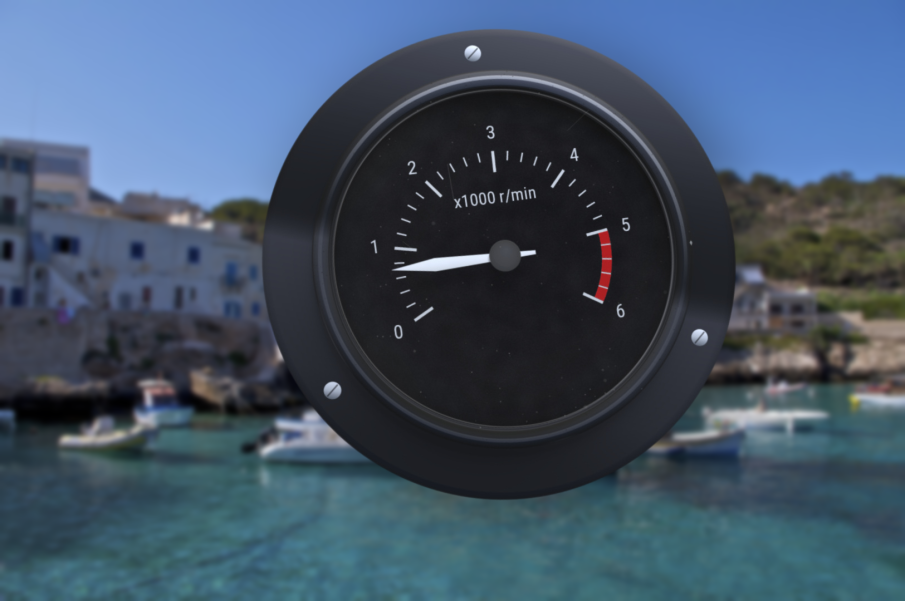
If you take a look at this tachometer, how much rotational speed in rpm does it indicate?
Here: 700 rpm
